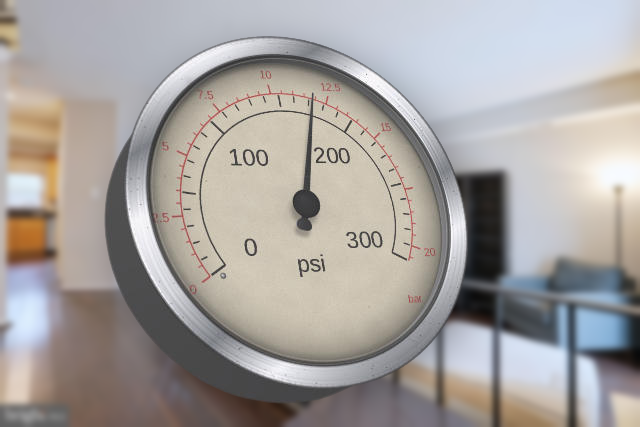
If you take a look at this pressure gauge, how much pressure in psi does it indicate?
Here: 170 psi
